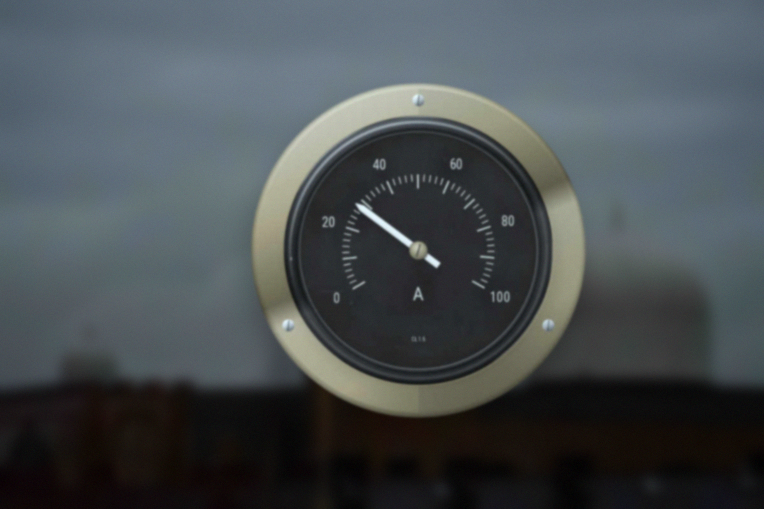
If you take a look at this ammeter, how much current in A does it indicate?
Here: 28 A
